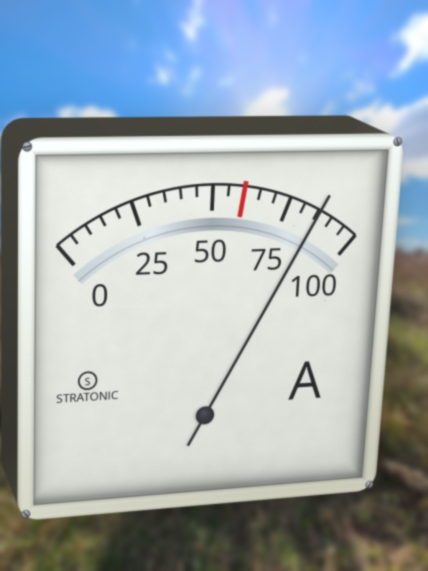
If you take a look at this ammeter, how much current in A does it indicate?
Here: 85 A
